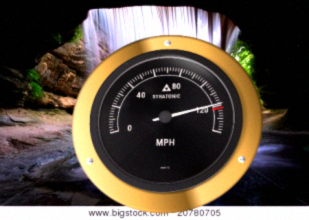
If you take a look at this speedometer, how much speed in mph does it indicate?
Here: 120 mph
